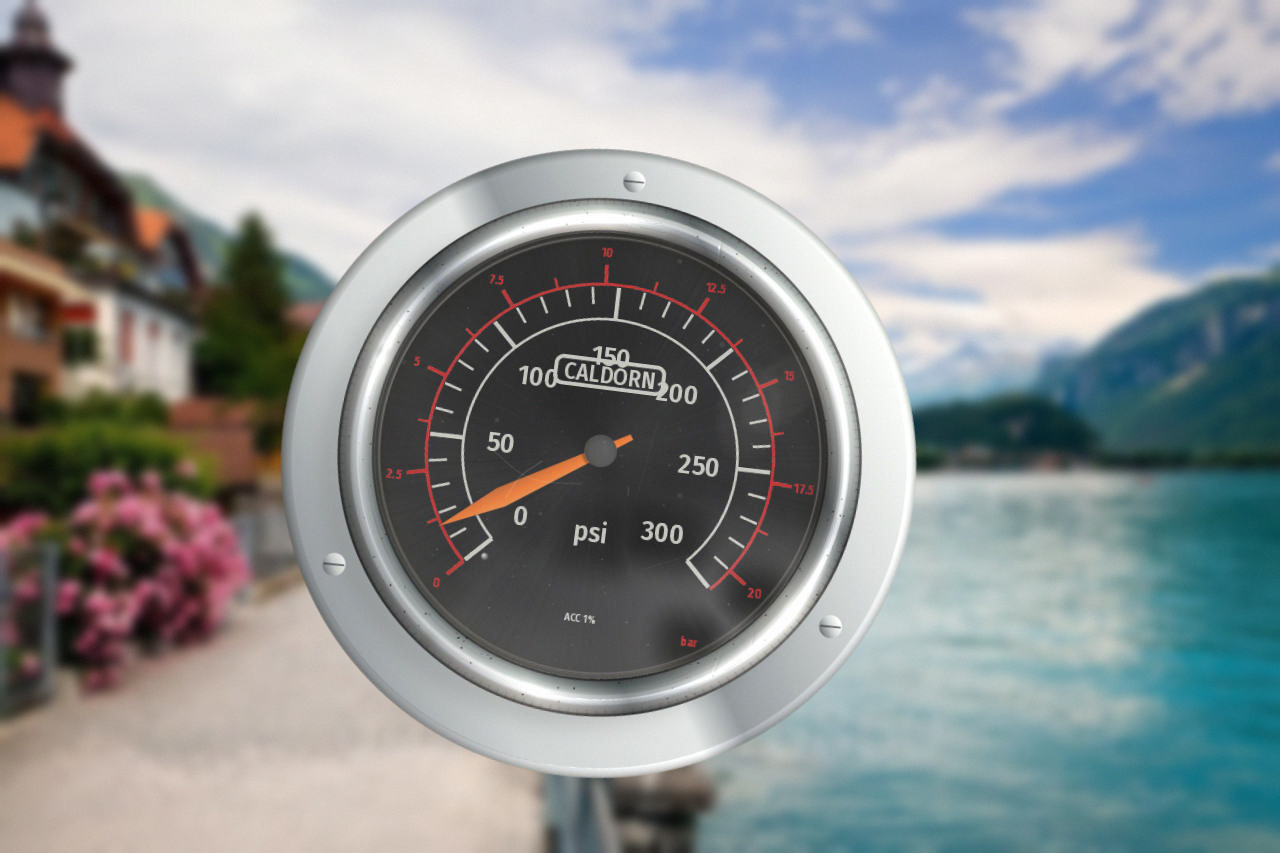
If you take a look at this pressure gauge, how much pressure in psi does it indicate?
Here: 15 psi
